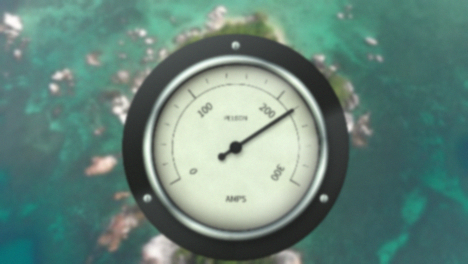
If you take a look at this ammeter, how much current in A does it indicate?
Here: 220 A
